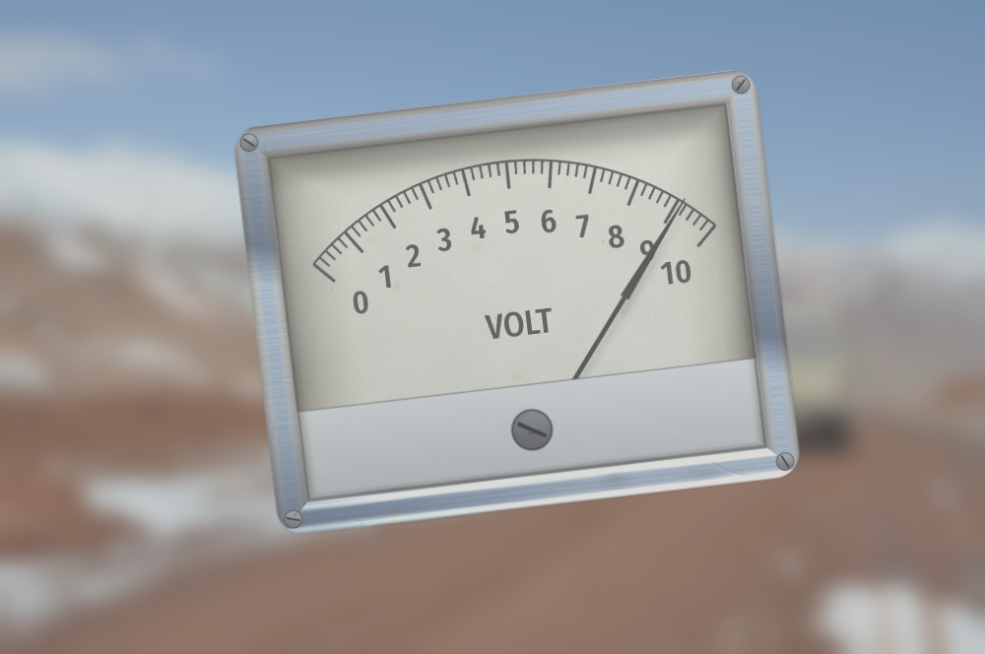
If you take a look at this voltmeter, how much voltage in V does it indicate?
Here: 9.1 V
